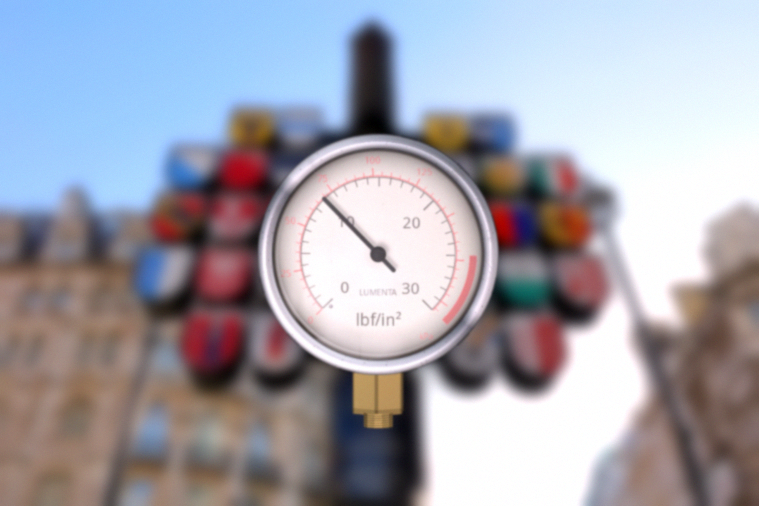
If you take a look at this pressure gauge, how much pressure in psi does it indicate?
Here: 10 psi
